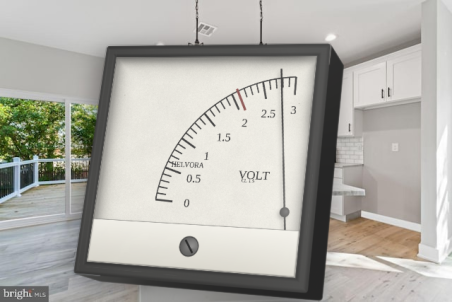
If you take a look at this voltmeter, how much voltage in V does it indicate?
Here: 2.8 V
